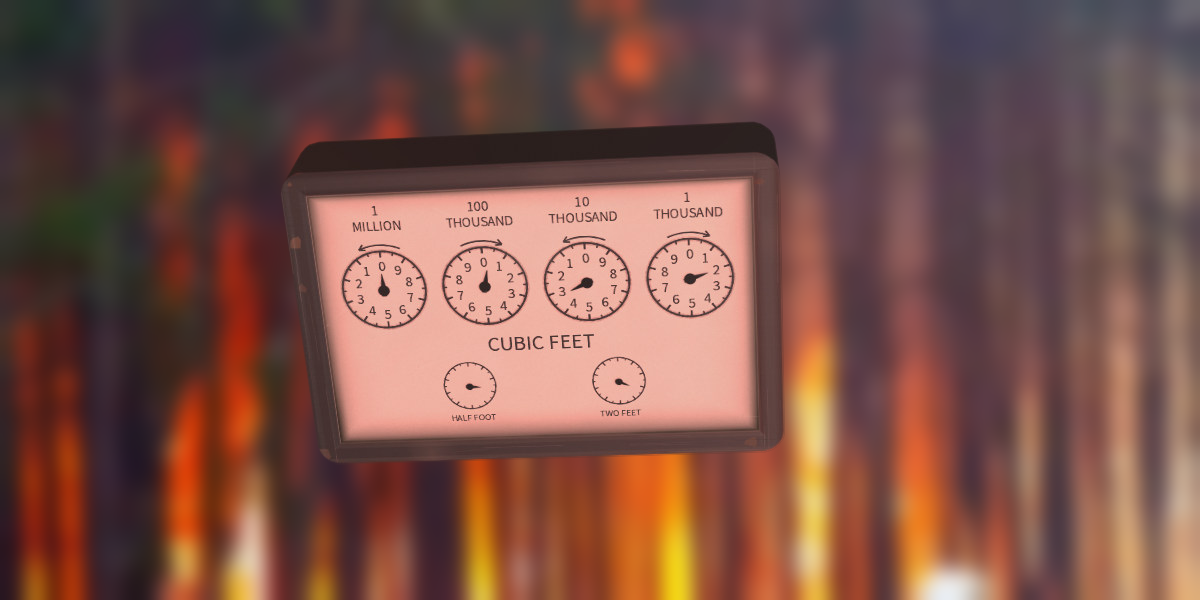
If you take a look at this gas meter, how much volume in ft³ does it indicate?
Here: 3200 ft³
